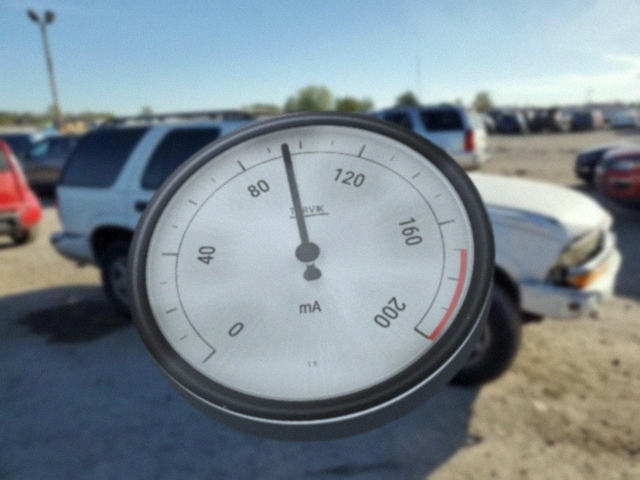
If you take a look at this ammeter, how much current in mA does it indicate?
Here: 95 mA
